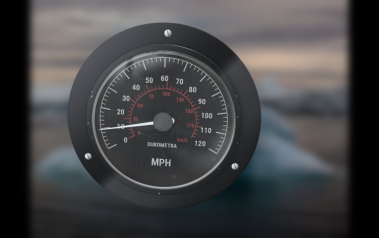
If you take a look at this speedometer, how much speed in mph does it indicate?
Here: 10 mph
